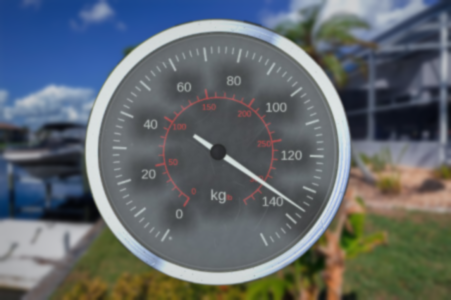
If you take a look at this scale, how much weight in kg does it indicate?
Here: 136 kg
